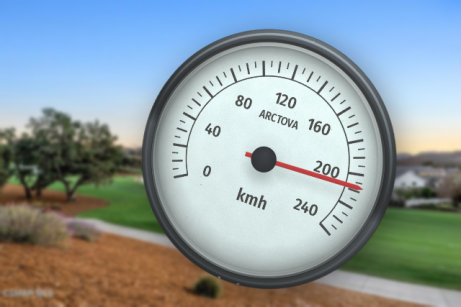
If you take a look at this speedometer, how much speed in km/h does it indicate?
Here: 207.5 km/h
